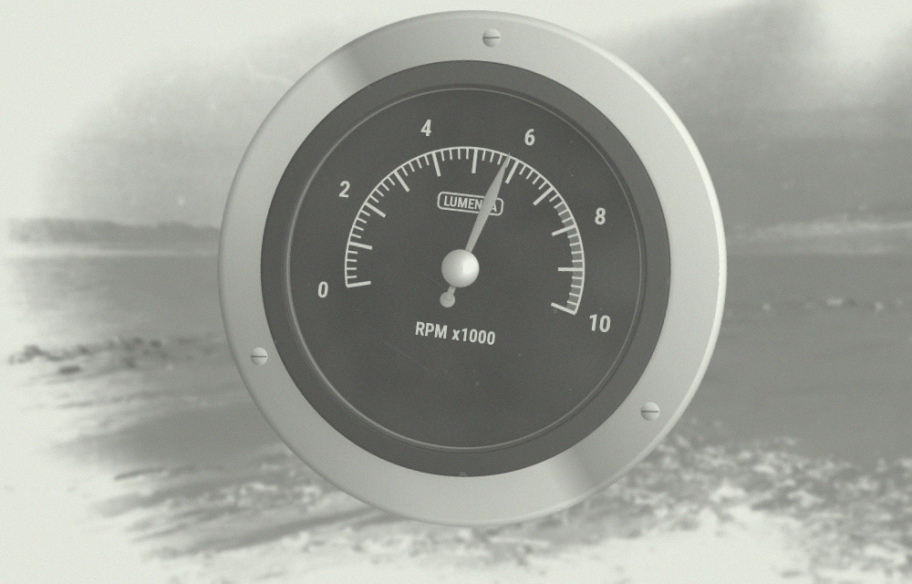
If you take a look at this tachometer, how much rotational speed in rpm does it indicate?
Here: 5800 rpm
